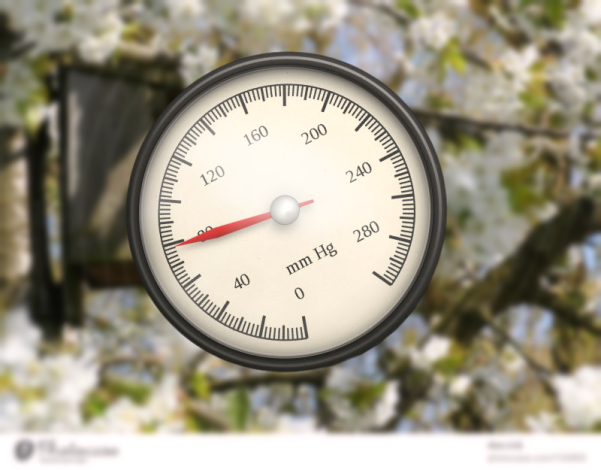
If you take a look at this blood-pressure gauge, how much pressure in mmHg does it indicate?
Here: 78 mmHg
